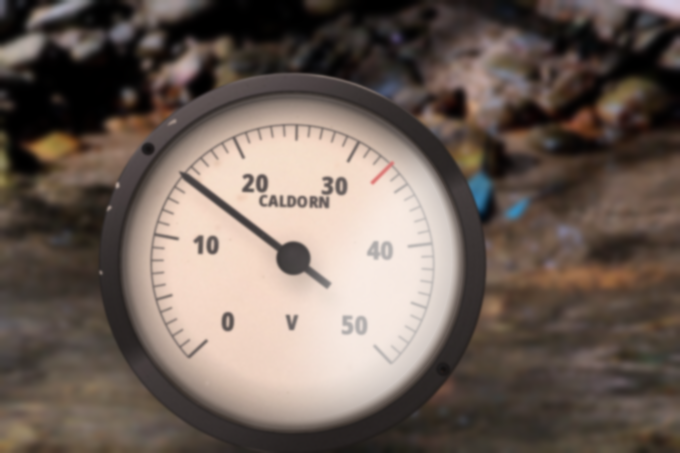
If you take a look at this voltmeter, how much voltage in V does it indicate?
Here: 15 V
